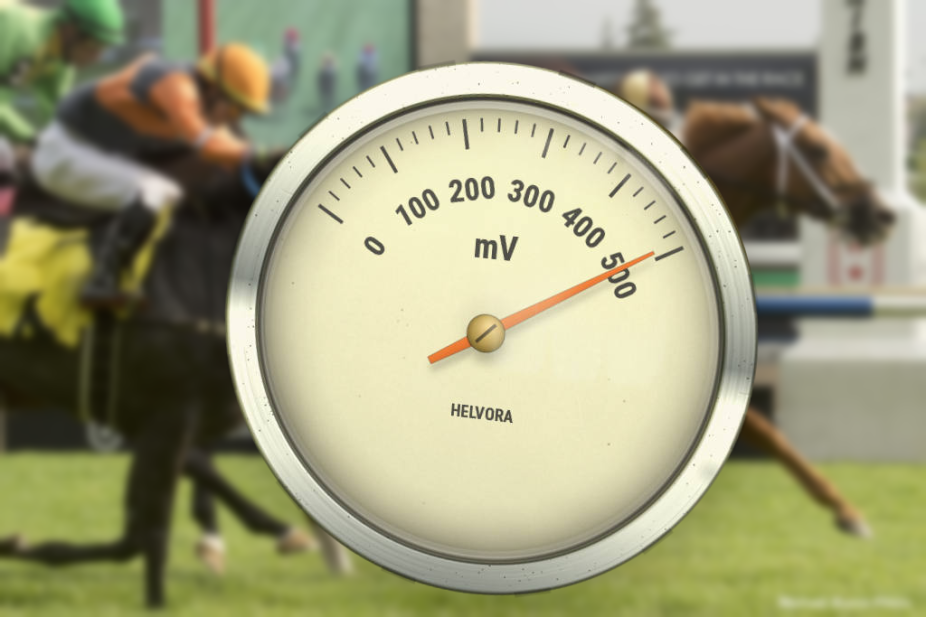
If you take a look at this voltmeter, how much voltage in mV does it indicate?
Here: 490 mV
